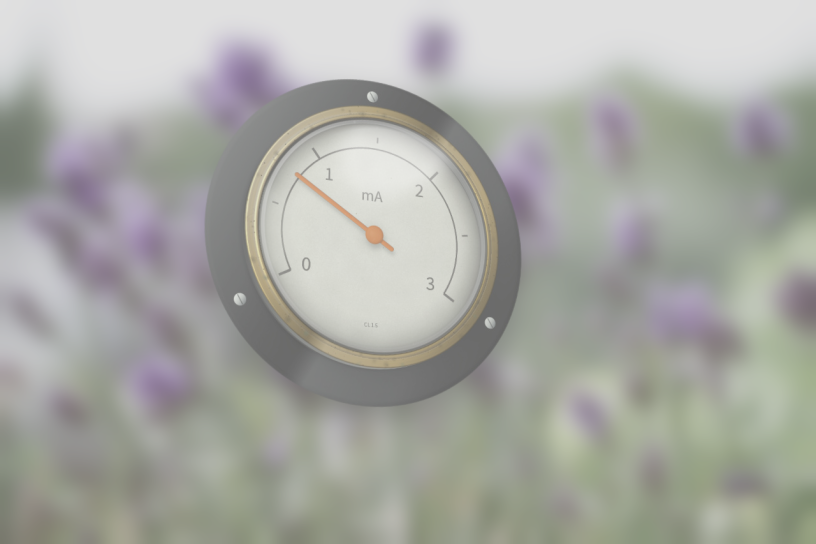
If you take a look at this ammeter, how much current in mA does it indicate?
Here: 0.75 mA
